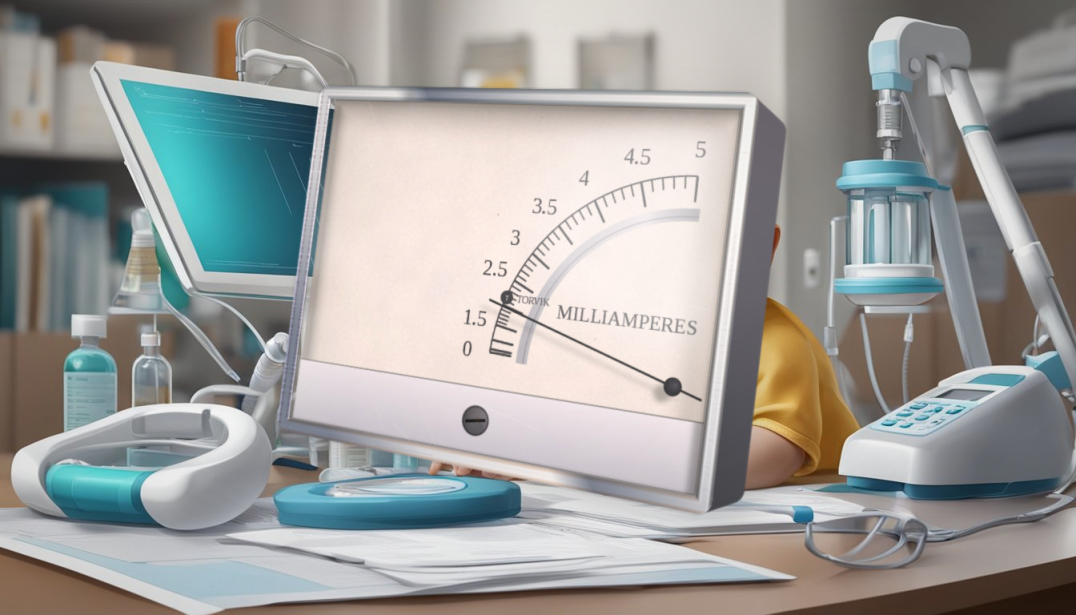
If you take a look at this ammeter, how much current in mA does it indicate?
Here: 2 mA
